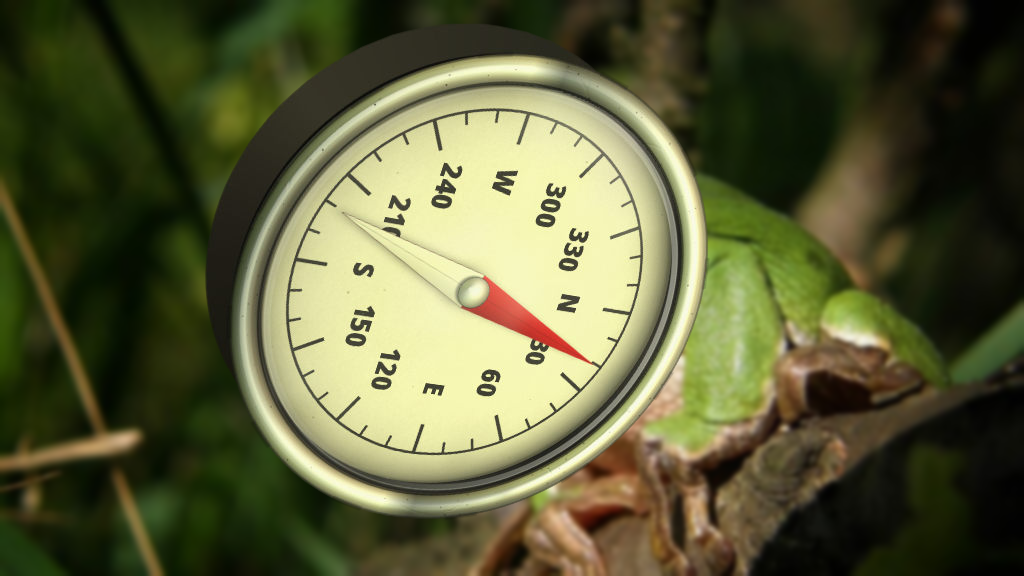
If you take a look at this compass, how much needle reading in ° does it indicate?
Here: 20 °
